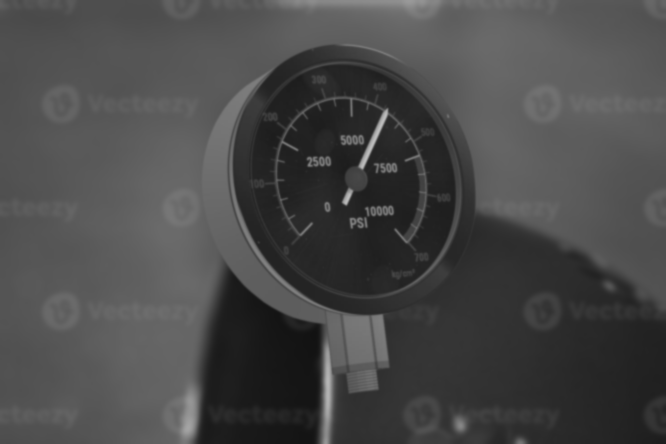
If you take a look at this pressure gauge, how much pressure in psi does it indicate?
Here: 6000 psi
